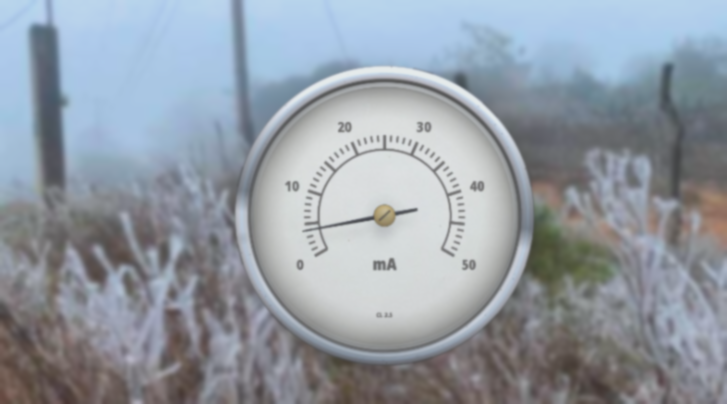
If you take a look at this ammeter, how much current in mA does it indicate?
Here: 4 mA
